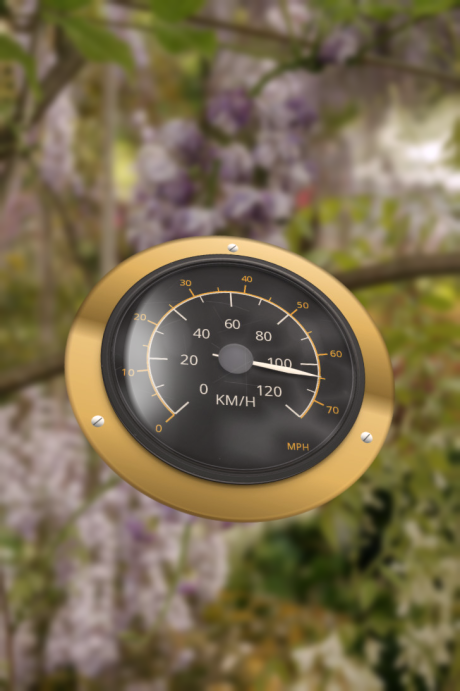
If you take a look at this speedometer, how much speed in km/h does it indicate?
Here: 105 km/h
